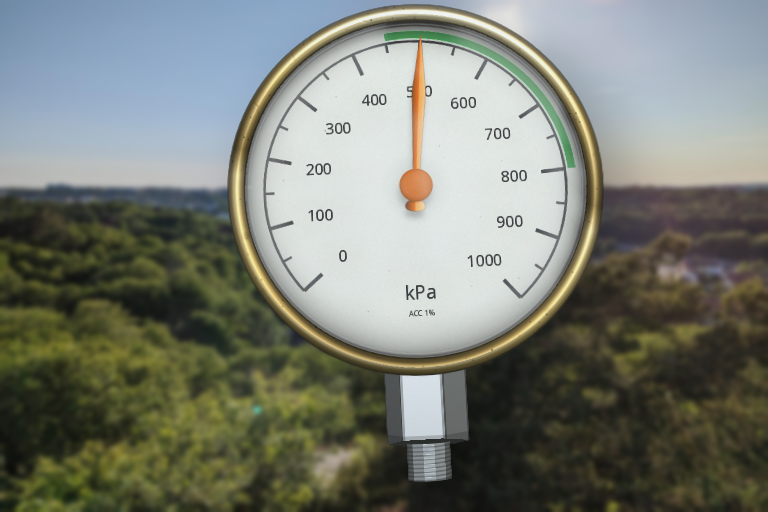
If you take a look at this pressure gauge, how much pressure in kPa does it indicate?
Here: 500 kPa
